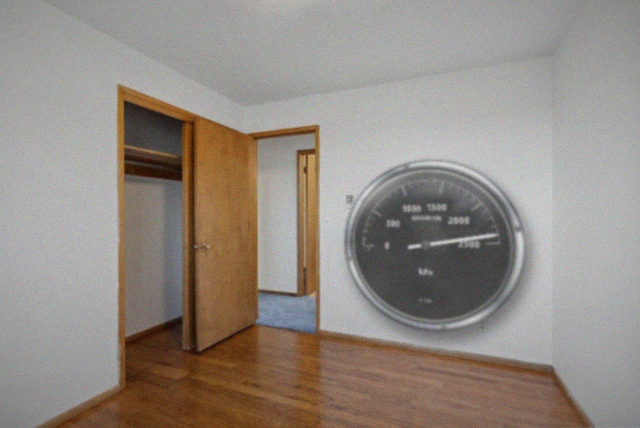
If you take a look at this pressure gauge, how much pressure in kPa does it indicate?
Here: 2400 kPa
